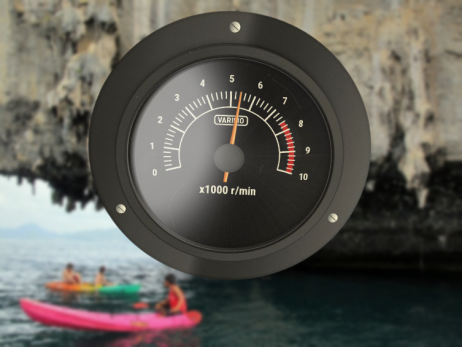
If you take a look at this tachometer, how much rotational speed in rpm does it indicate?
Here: 5400 rpm
